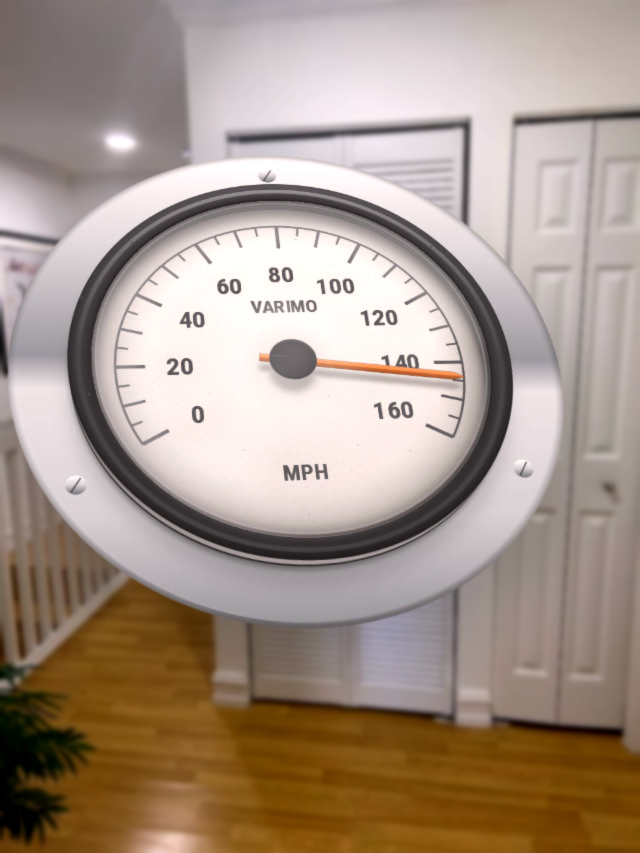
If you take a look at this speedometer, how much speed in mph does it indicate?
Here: 145 mph
